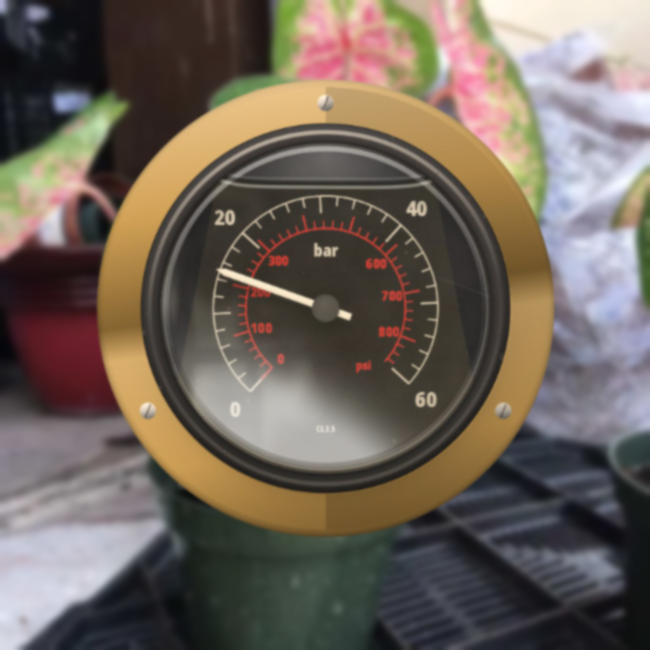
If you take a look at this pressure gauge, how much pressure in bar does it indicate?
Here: 15 bar
